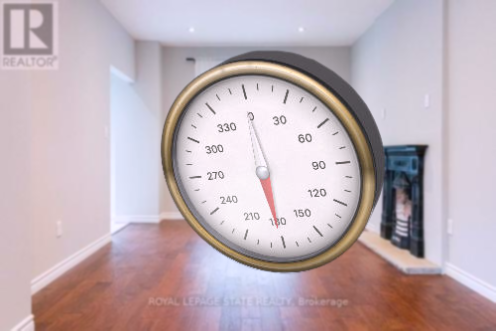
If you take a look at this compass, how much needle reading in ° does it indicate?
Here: 180 °
